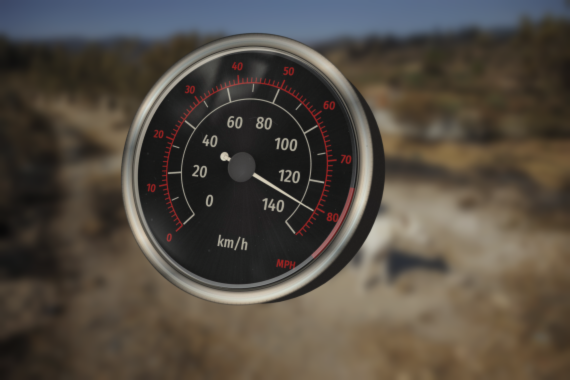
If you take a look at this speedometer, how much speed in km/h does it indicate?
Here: 130 km/h
